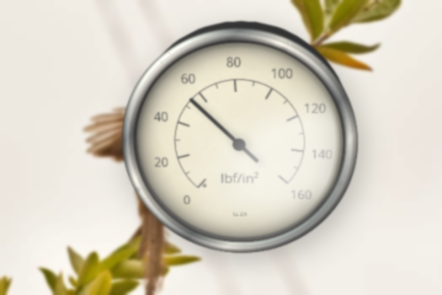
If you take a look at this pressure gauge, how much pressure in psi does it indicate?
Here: 55 psi
